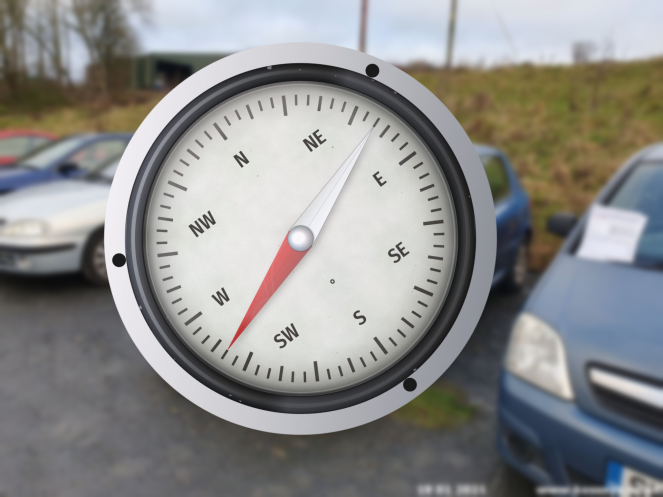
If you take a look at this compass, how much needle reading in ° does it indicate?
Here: 250 °
